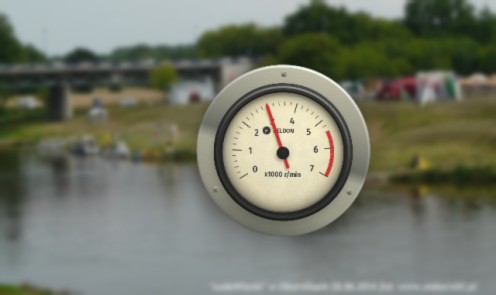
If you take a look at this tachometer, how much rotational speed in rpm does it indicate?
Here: 3000 rpm
